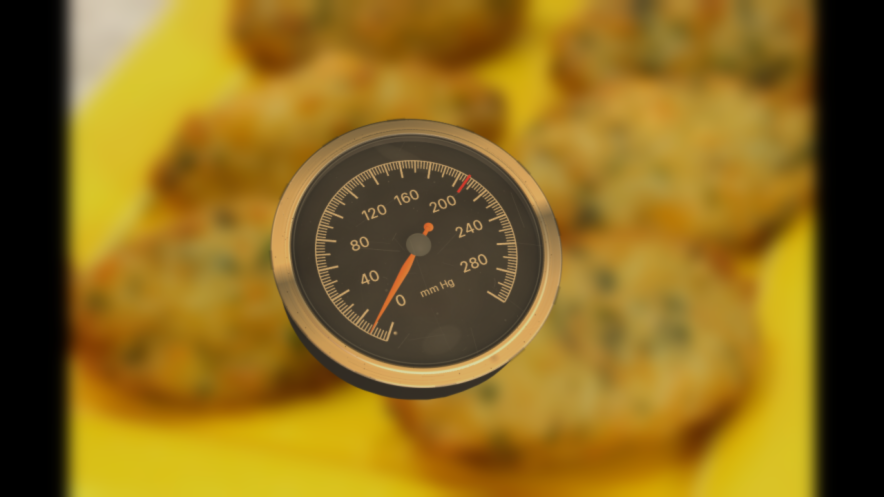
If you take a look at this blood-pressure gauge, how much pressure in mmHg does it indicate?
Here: 10 mmHg
